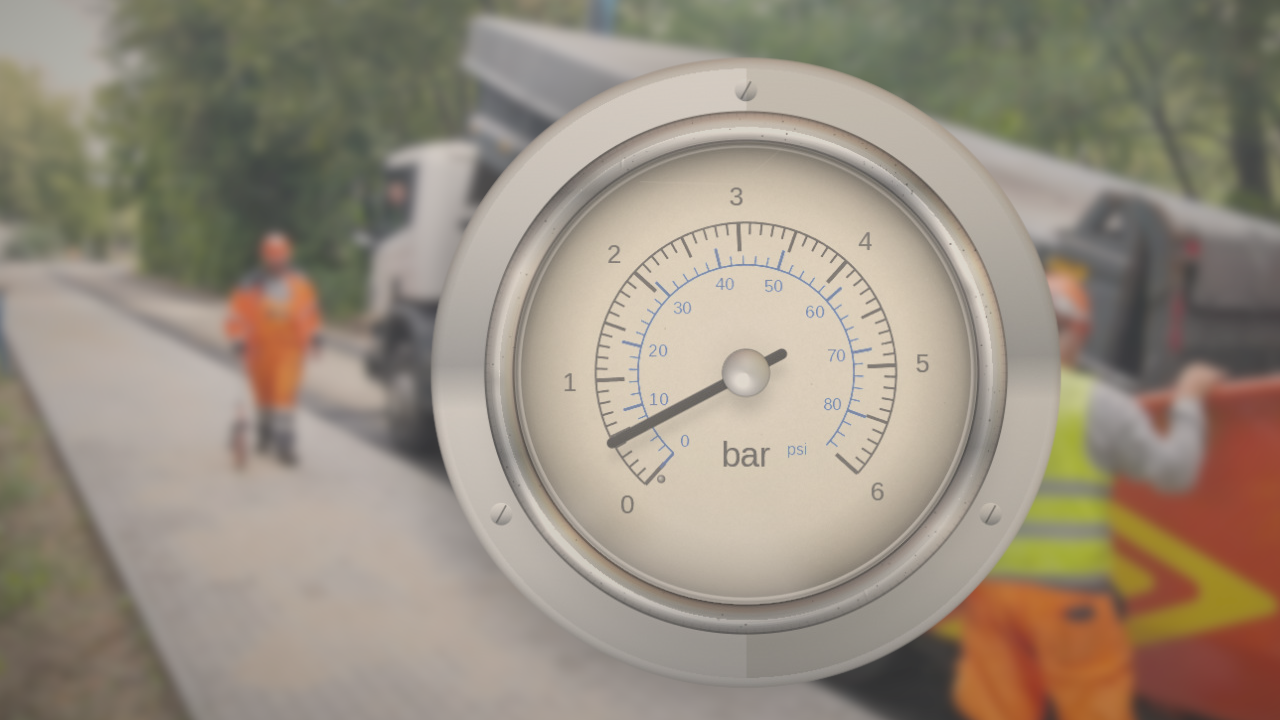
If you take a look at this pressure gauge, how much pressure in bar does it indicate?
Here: 0.45 bar
